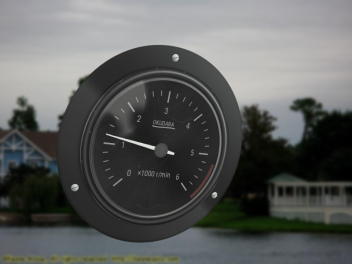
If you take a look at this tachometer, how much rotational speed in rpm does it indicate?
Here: 1200 rpm
